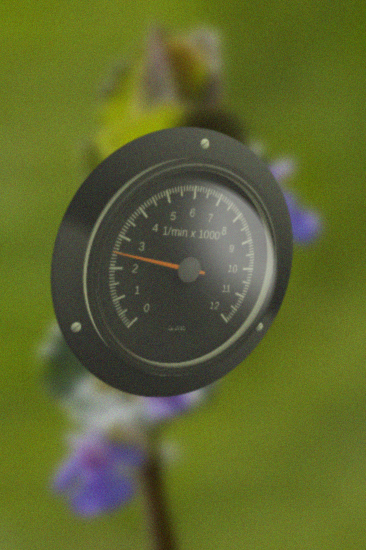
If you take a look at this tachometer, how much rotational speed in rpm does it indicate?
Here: 2500 rpm
